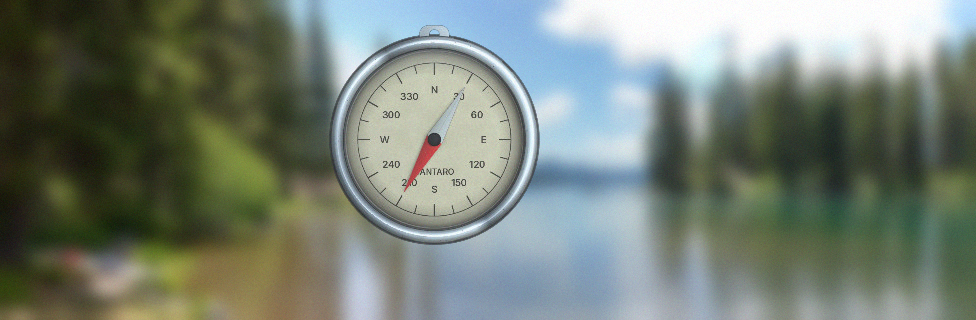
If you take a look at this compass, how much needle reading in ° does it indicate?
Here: 210 °
